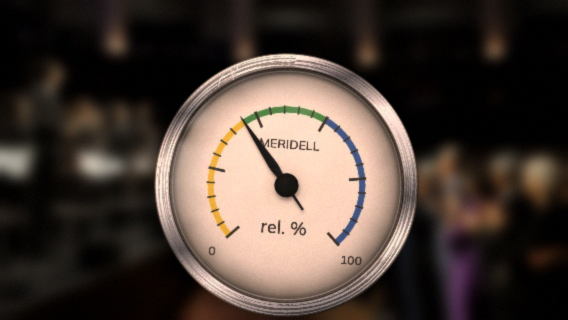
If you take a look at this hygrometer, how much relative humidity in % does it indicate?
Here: 36 %
